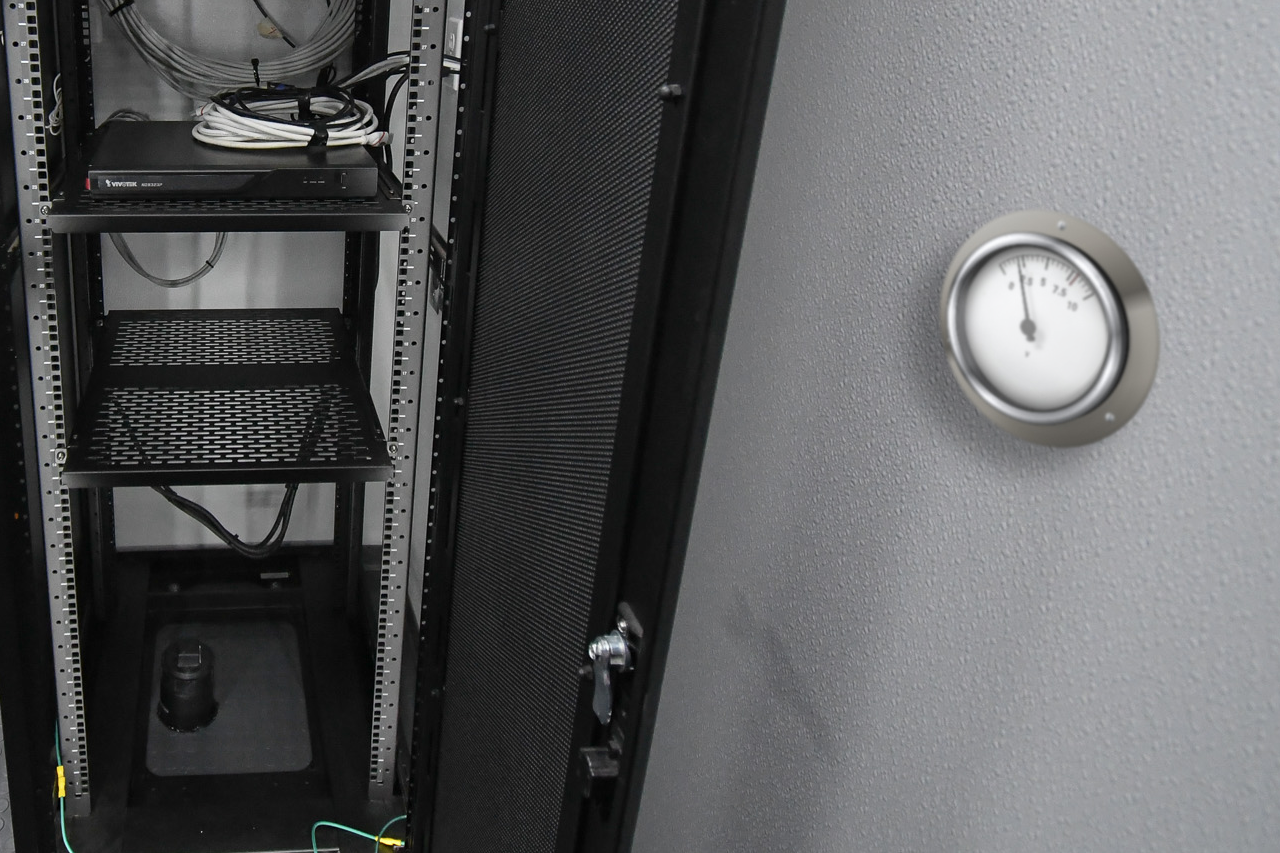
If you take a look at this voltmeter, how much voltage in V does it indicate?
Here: 2.5 V
